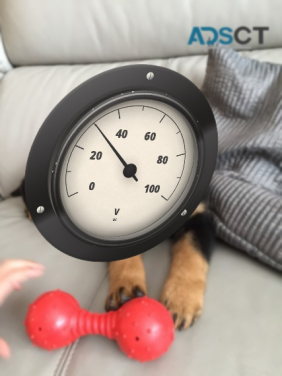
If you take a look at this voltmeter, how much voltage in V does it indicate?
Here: 30 V
